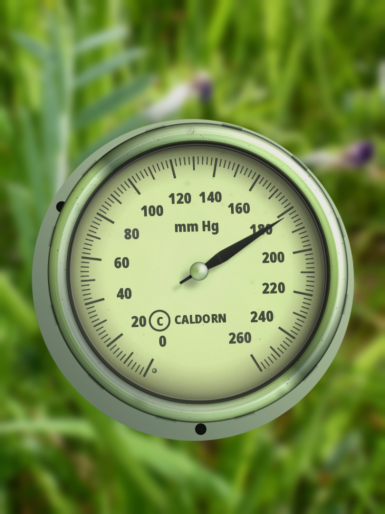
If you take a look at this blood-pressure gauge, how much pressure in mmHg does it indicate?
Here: 182 mmHg
